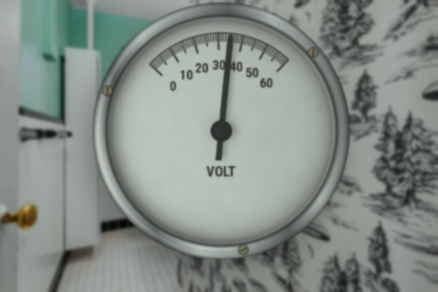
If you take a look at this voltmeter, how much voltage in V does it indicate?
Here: 35 V
